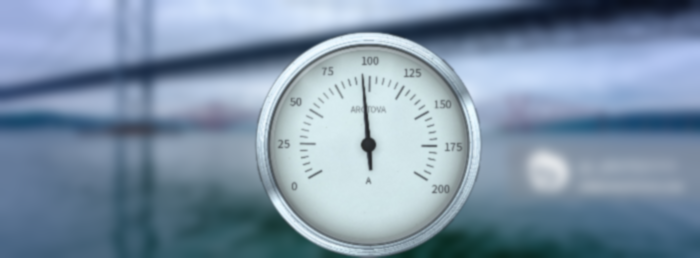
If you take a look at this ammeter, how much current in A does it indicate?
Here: 95 A
